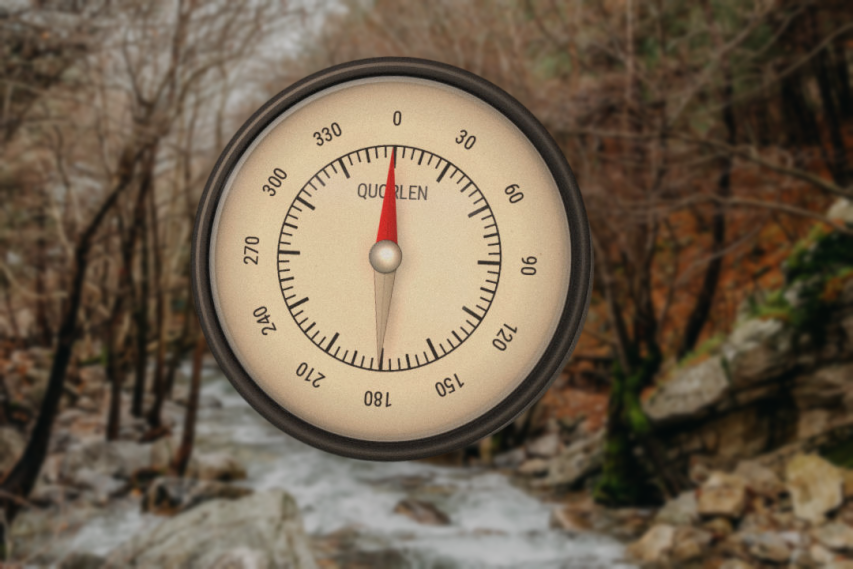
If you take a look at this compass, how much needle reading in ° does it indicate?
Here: 0 °
